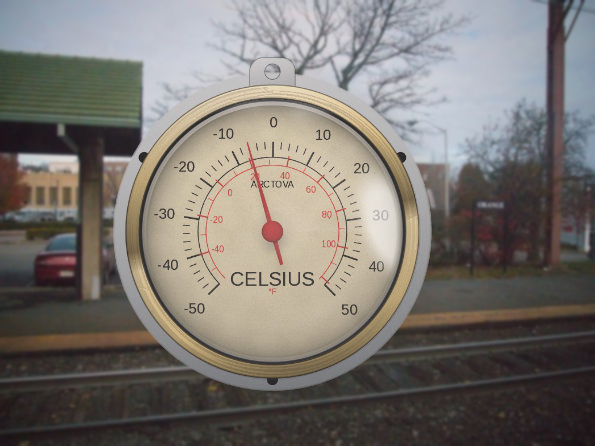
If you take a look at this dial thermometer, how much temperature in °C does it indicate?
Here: -6 °C
